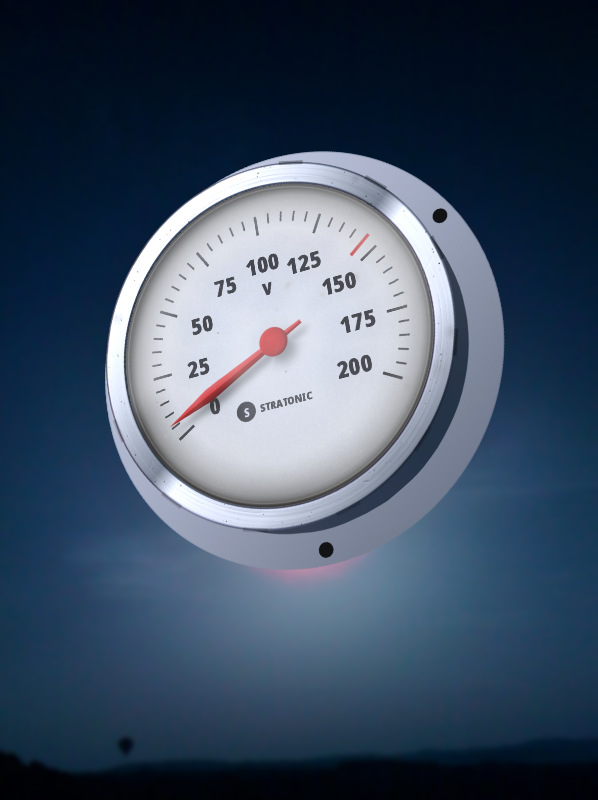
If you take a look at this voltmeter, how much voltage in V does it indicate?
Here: 5 V
